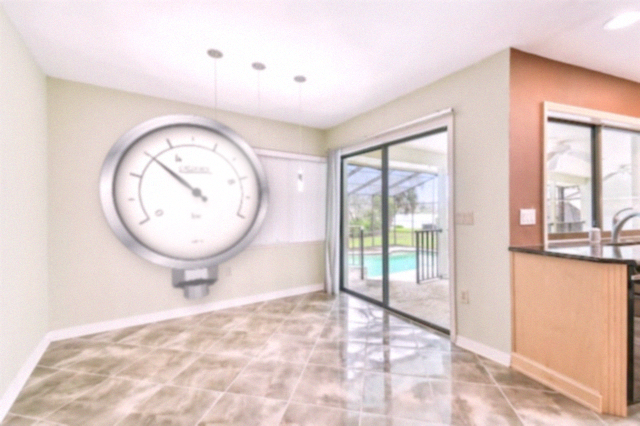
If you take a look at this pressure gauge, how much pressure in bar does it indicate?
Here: 3 bar
